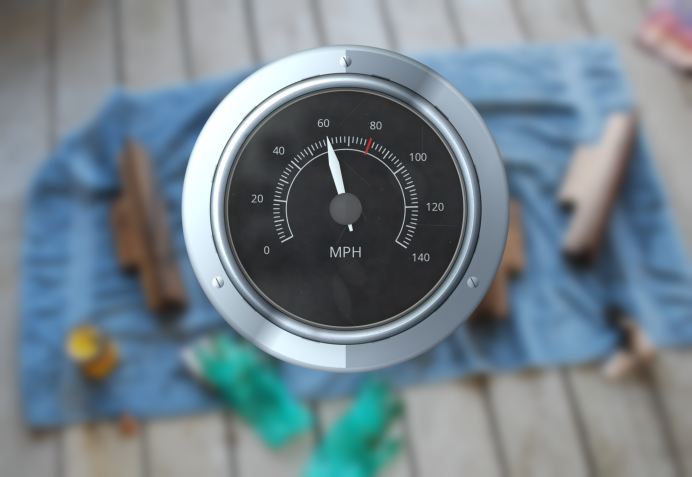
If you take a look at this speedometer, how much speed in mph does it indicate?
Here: 60 mph
